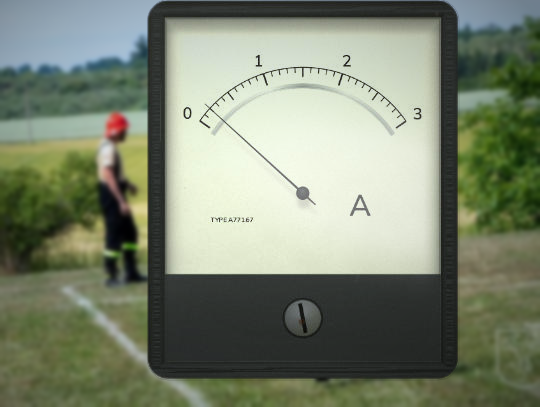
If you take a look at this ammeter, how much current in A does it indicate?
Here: 0.2 A
